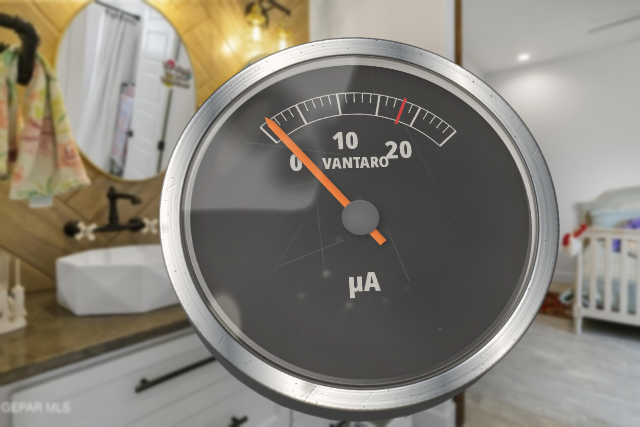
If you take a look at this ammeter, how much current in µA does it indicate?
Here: 1 µA
